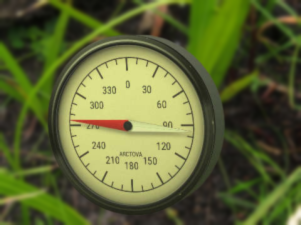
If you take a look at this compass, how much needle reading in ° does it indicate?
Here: 275 °
